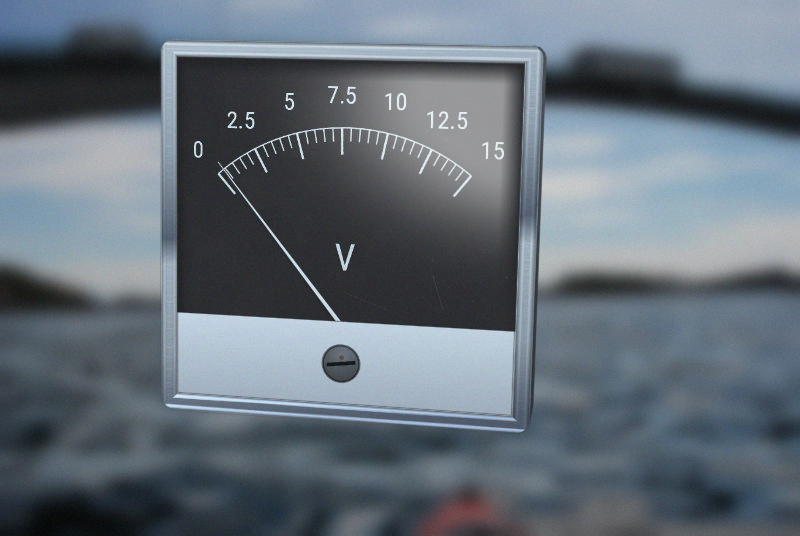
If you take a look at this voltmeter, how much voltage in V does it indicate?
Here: 0.5 V
